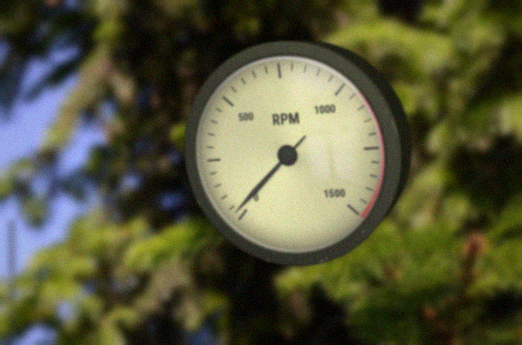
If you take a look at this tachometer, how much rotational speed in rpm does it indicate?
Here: 25 rpm
